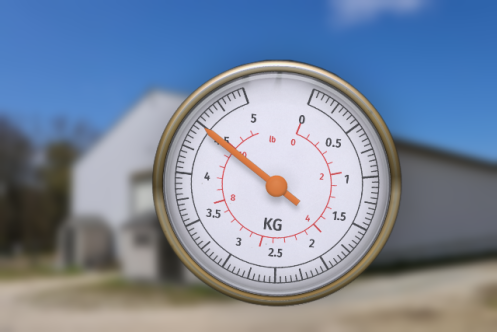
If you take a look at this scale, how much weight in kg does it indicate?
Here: 4.5 kg
